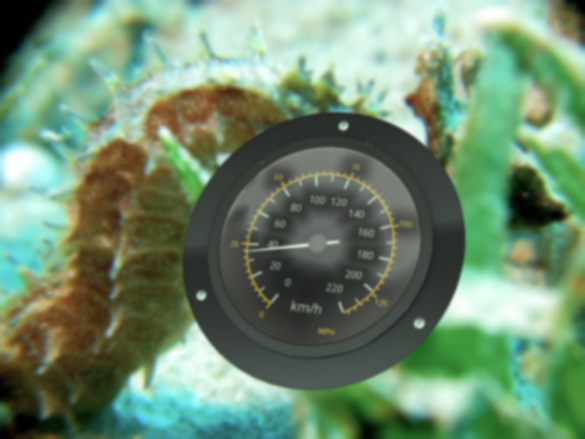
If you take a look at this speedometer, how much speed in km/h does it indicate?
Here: 35 km/h
